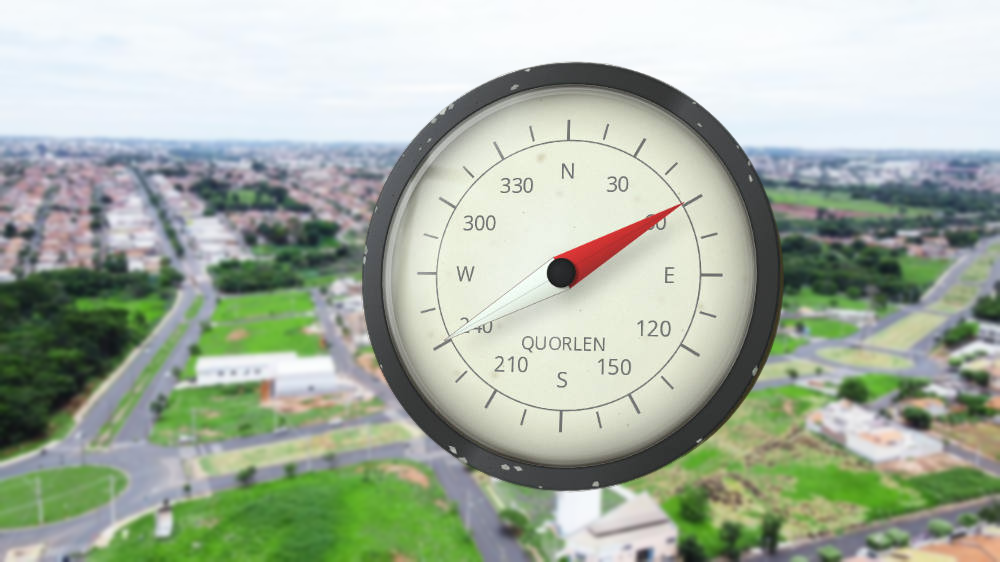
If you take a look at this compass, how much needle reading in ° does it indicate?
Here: 60 °
